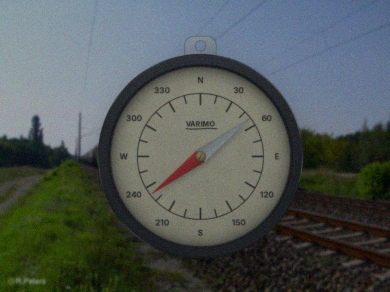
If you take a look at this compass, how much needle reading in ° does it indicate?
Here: 232.5 °
